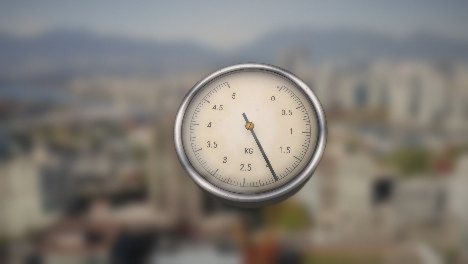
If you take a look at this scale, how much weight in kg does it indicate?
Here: 2 kg
